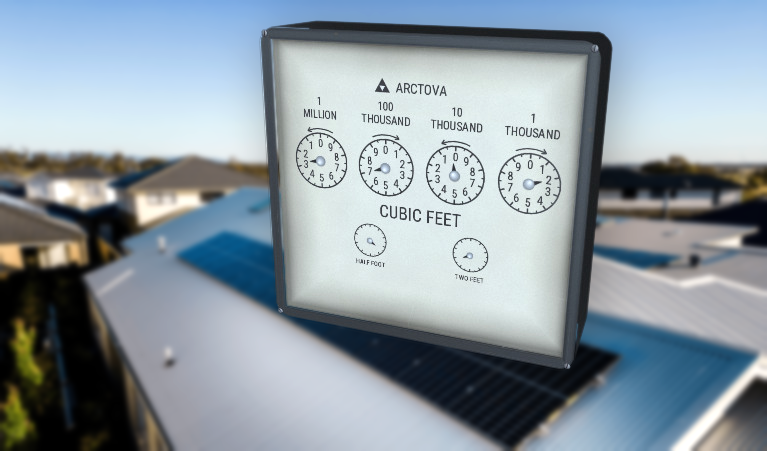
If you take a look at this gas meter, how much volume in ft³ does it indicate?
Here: 270200 ft³
